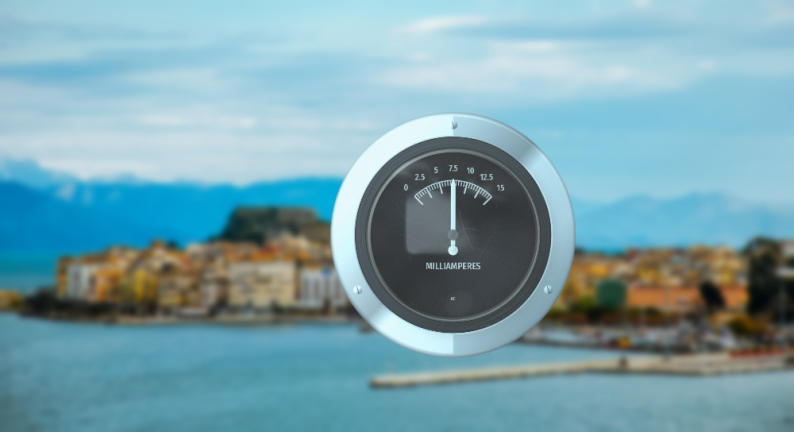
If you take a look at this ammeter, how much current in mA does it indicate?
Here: 7.5 mA
